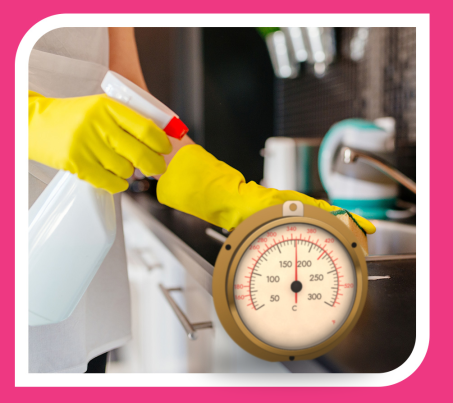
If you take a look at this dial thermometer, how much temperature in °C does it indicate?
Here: 175 °C
